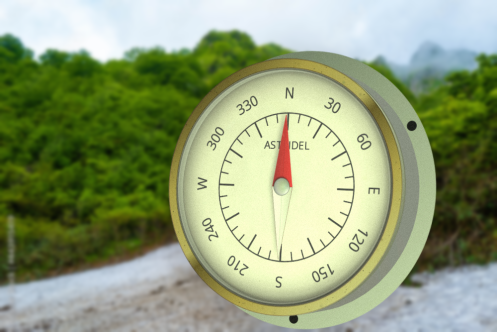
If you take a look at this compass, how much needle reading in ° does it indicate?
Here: 0 °
